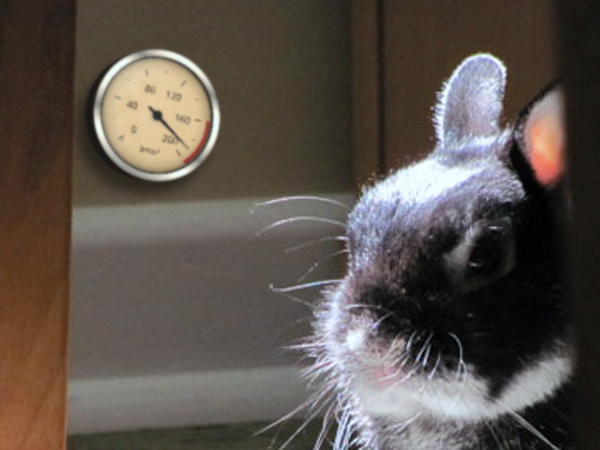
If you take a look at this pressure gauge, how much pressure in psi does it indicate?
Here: 190 psi
